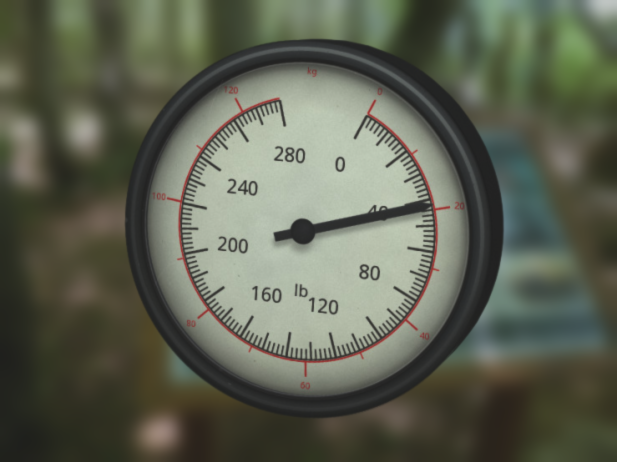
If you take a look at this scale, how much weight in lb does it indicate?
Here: 42 lb
